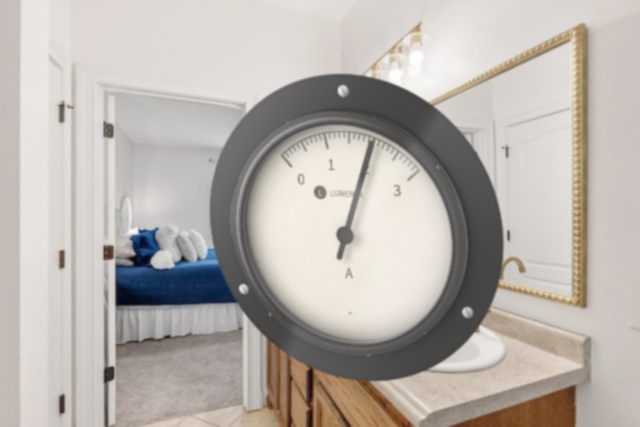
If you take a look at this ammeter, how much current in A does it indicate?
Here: 2 A
